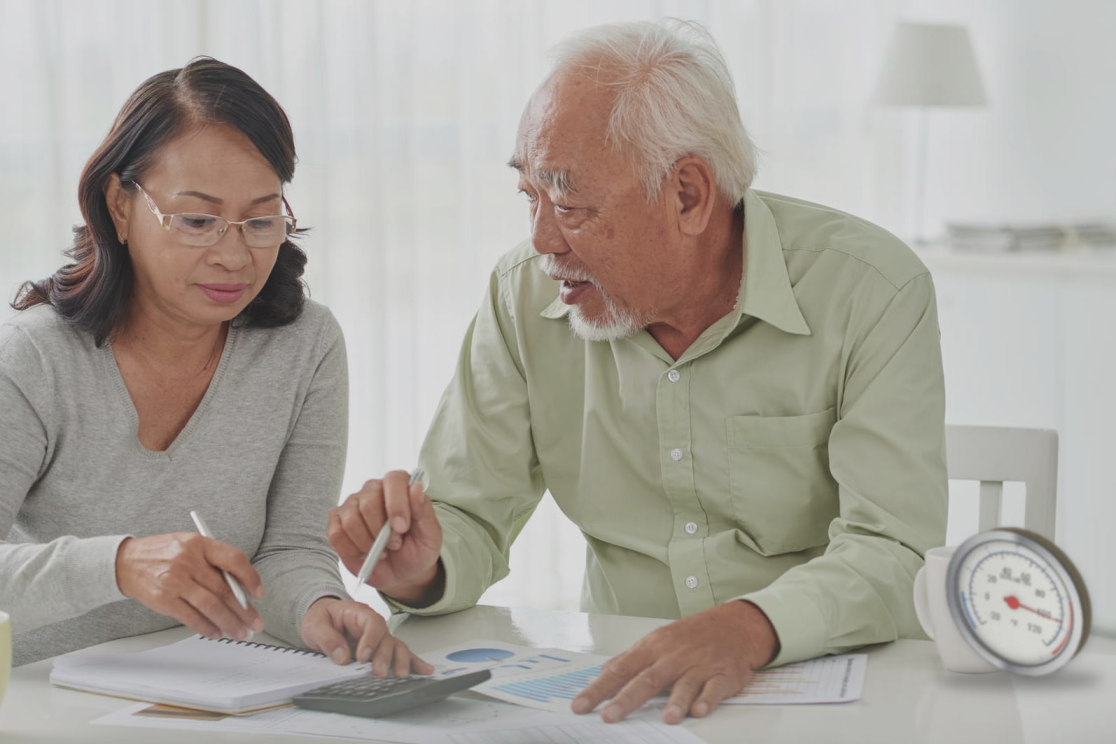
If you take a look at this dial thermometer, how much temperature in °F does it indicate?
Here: 100 °F
